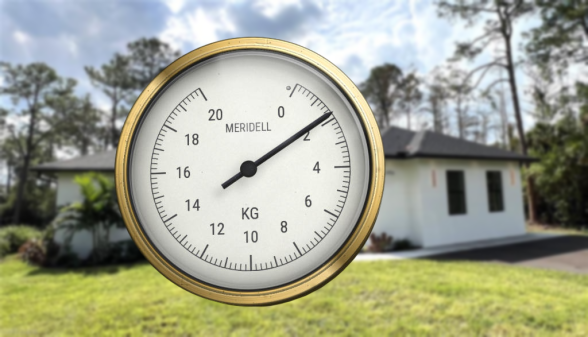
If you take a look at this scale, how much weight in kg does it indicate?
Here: 1.8 kg
